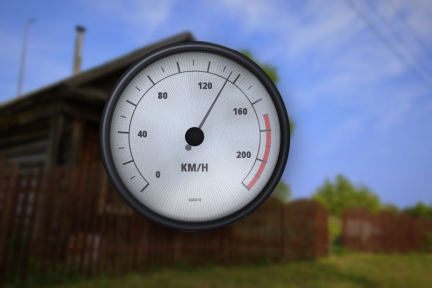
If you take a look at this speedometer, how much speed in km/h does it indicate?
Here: 135 km/h
